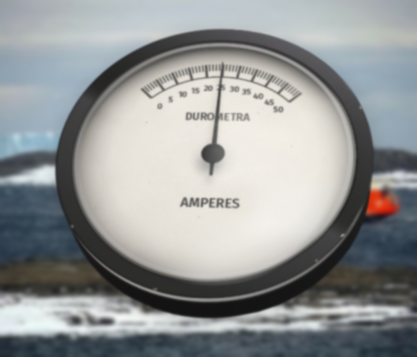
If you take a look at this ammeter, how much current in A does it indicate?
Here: 25 A
